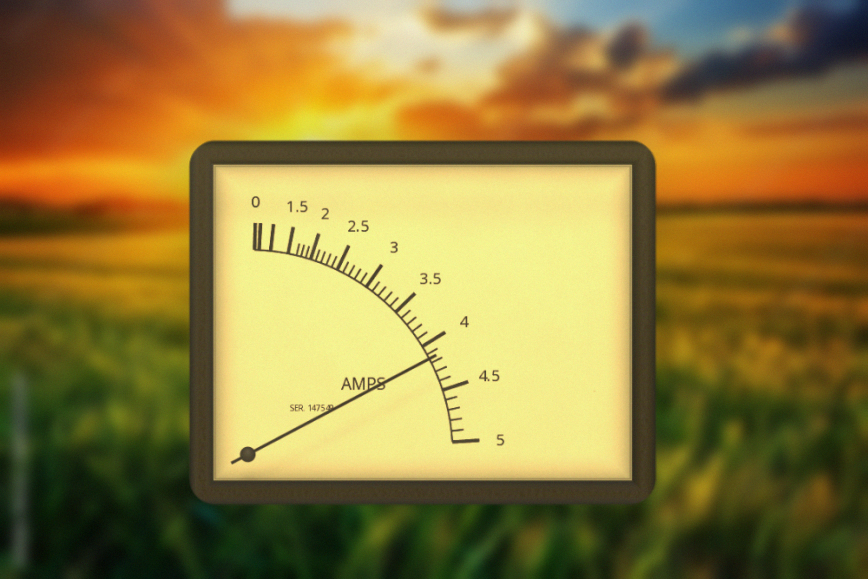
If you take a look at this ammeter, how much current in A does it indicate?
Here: 4.15 A
